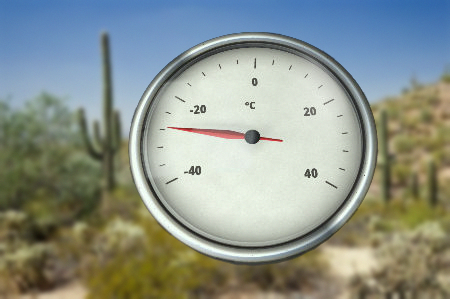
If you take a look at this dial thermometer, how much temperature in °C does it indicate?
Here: -28 °C
